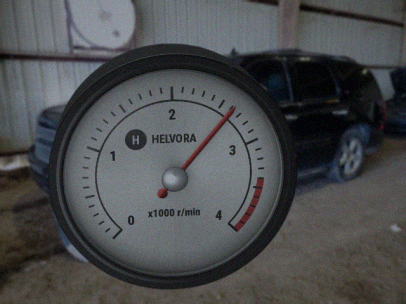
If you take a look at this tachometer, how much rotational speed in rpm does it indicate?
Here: 2600 rpm
